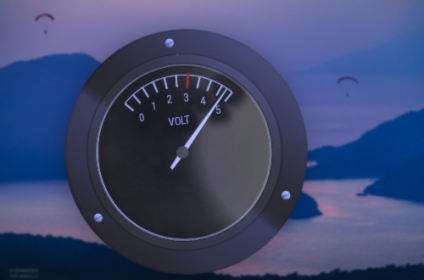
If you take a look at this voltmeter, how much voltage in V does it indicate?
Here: 4.75 V
